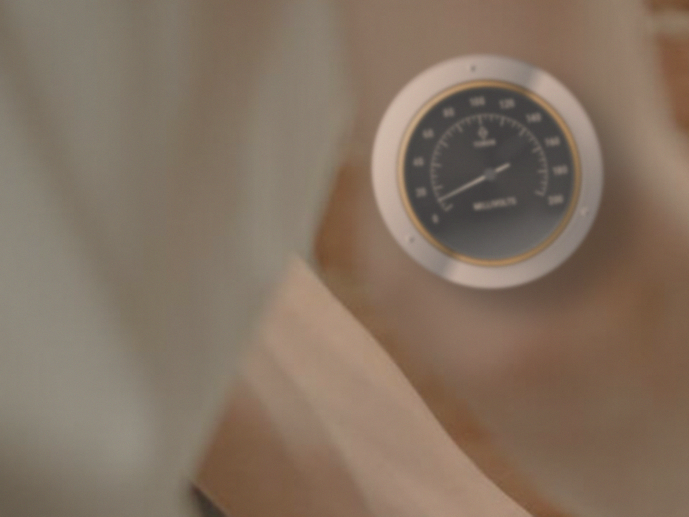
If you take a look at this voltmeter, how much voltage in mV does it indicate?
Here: 10 mV
